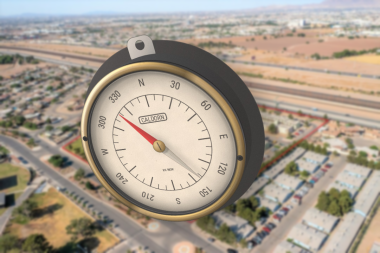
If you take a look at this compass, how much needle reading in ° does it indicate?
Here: 320 °
